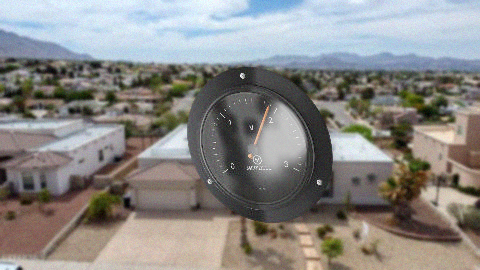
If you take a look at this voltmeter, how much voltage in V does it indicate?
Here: 1.9 V
